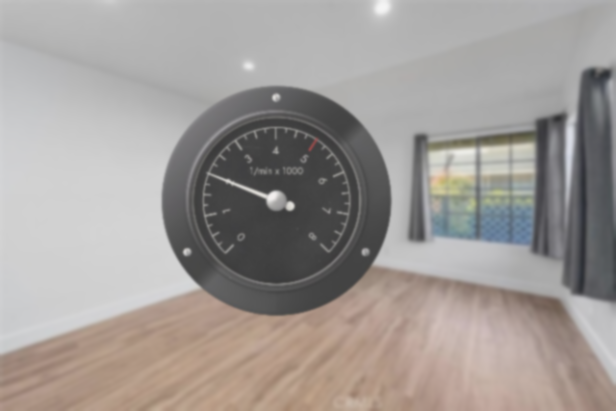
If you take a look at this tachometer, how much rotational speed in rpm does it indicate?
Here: 2000 rpm
